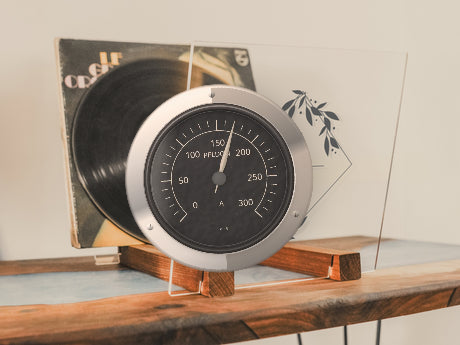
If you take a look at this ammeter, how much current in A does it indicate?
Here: 170 A
